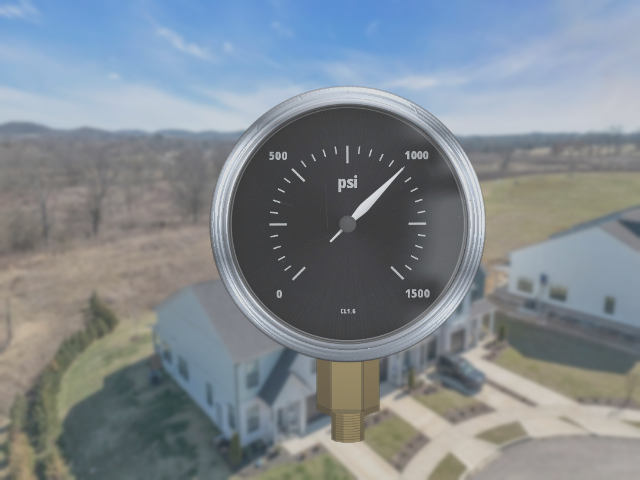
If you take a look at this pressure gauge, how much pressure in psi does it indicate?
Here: 1000 psi
